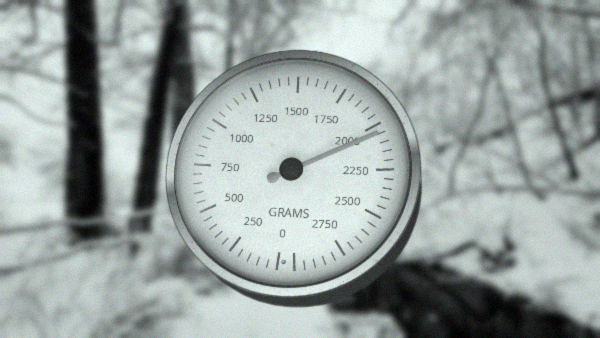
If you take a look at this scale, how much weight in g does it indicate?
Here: 2050 g
